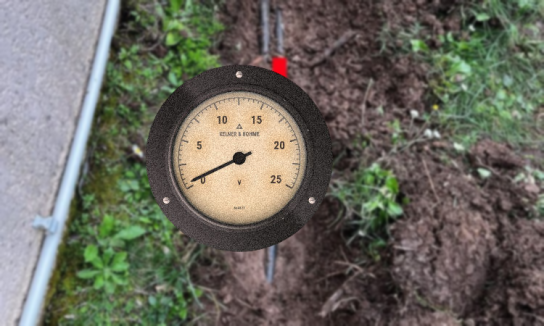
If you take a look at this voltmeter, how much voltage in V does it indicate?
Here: 0.5 V
